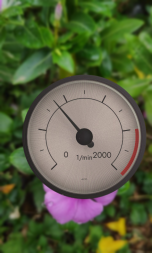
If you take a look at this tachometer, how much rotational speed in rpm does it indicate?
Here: 700 rpm
